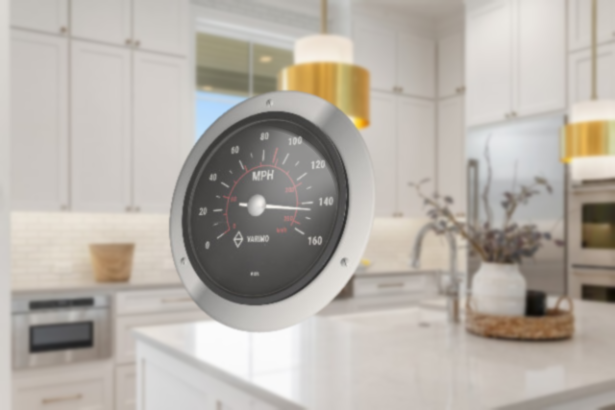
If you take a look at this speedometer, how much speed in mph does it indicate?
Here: 145 mph
